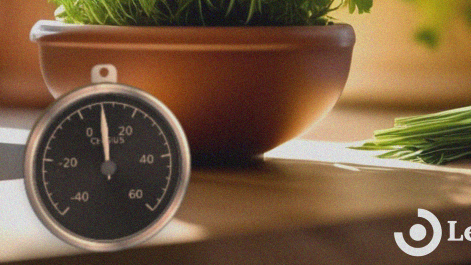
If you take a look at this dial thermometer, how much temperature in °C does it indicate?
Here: 8 °C
